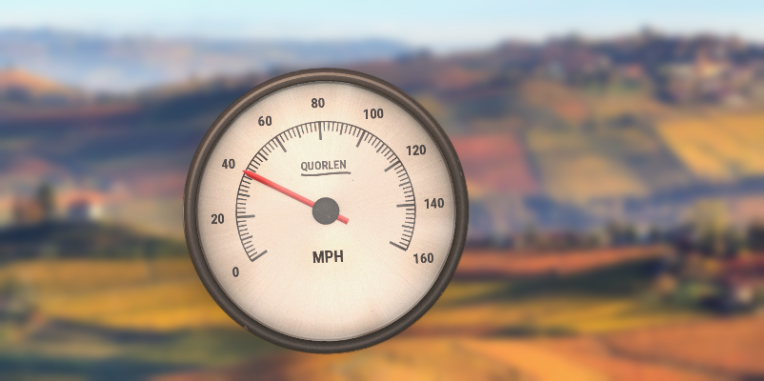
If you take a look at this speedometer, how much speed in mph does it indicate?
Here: 40 mph
